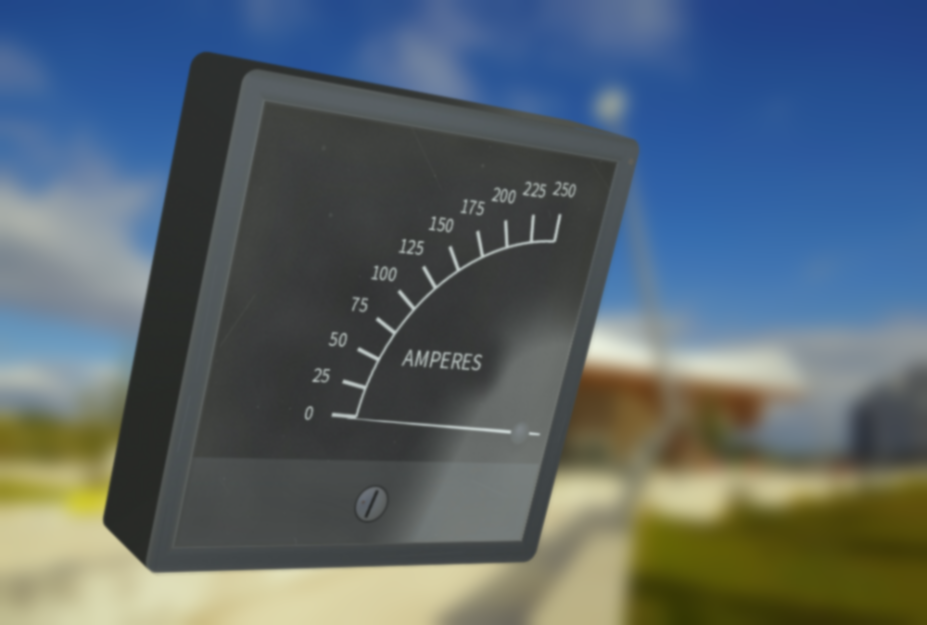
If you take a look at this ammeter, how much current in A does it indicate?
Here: 0 A
